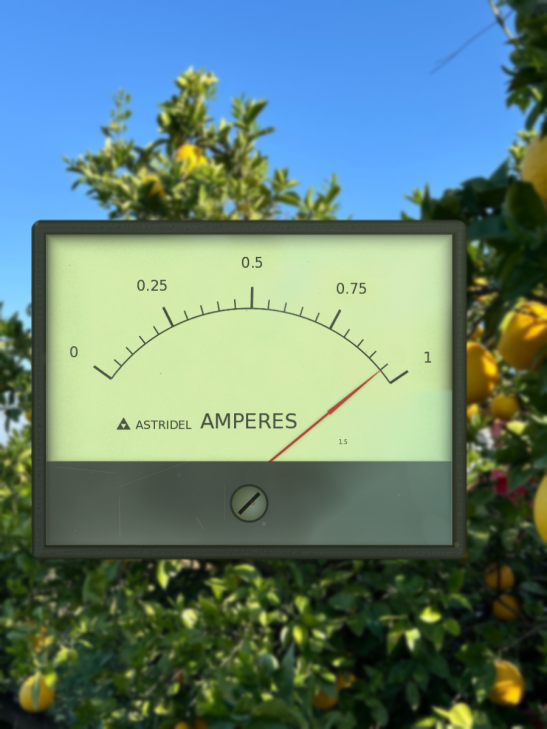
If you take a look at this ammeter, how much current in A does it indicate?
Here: 0.95 A
